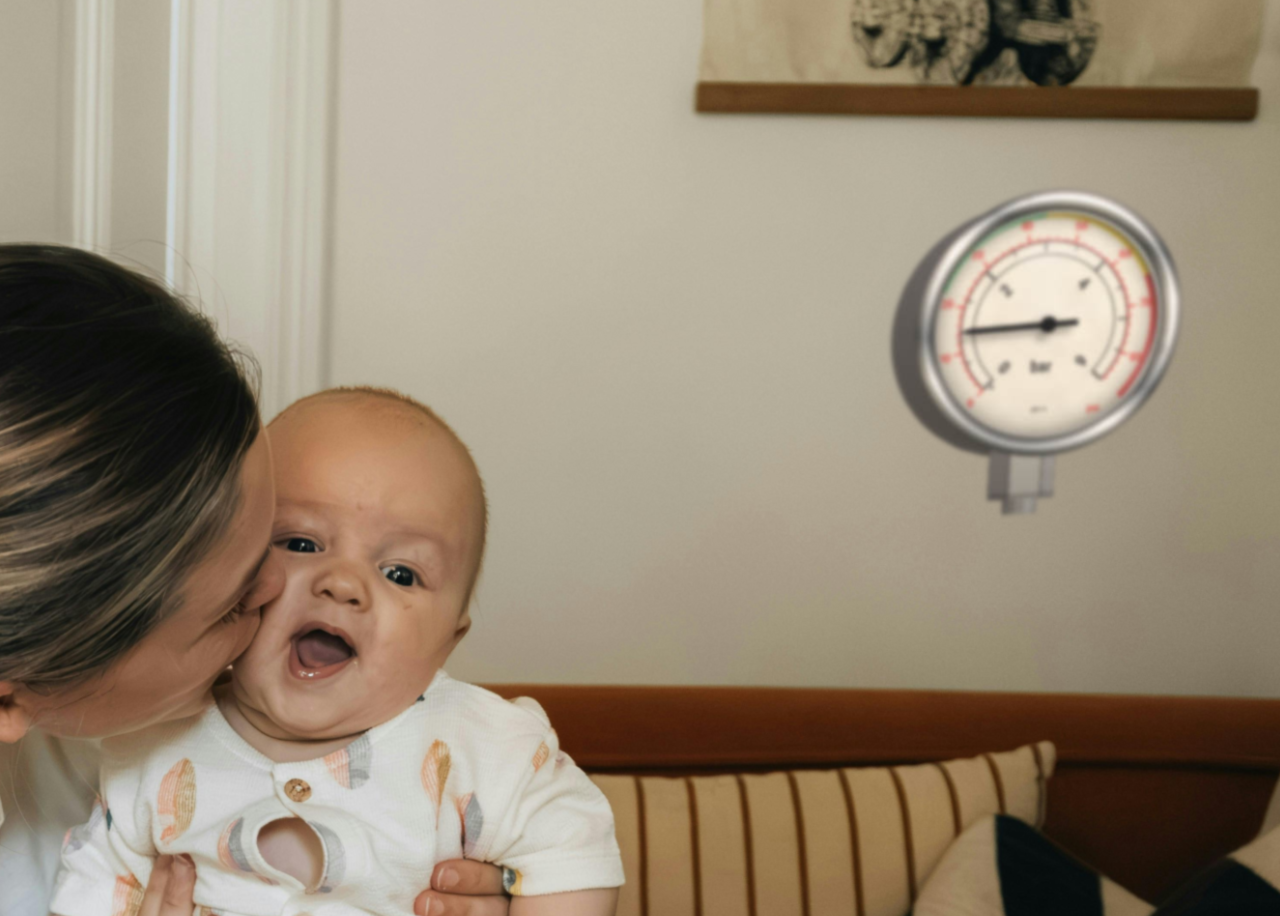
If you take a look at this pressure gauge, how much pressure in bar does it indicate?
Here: 1 bar
